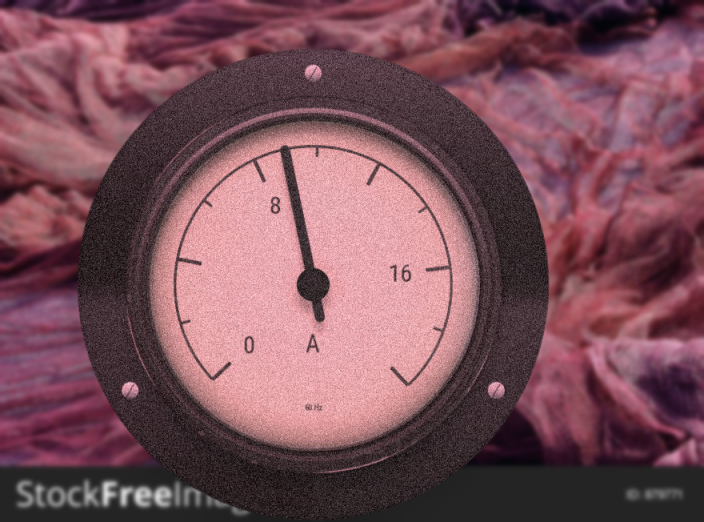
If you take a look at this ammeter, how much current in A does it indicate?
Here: 9 A
